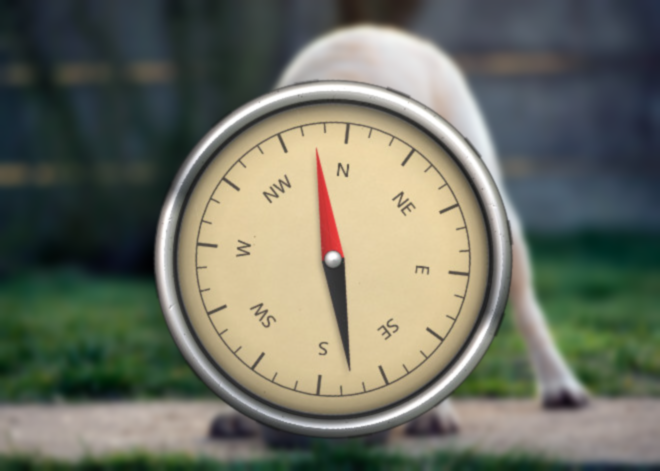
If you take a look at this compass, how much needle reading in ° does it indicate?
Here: 345 °
